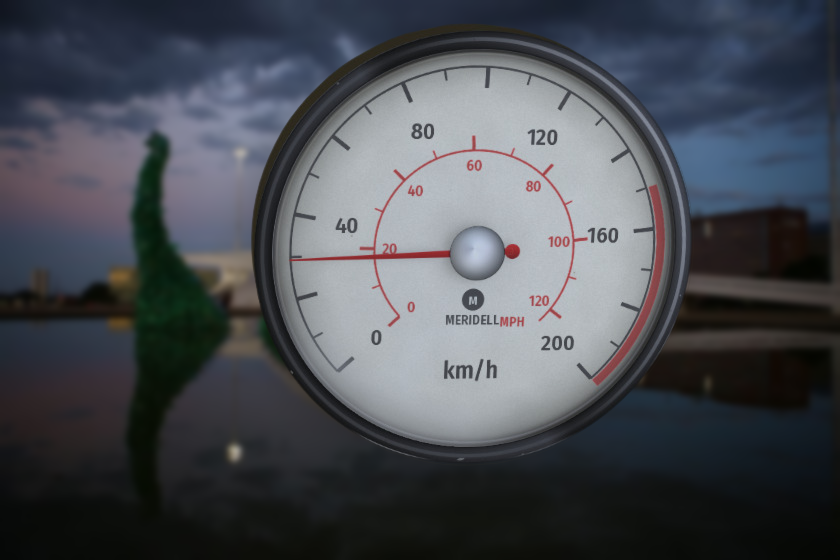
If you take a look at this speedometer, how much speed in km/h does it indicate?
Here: 30 km/h
